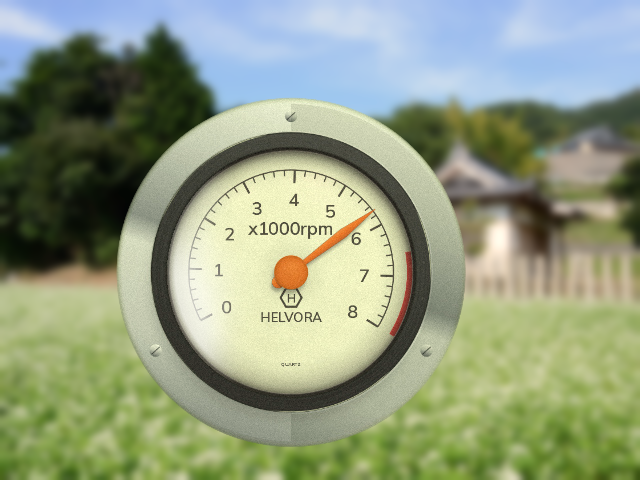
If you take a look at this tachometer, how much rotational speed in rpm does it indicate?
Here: 5700 rpm
